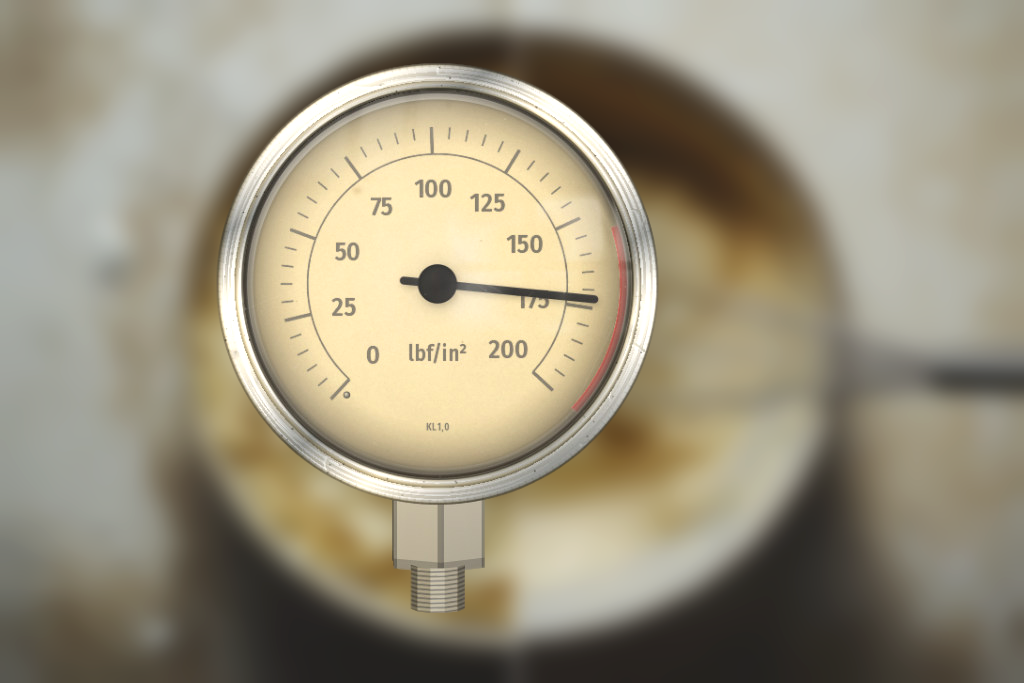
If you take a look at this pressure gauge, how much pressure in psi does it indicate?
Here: 172.5 psi
